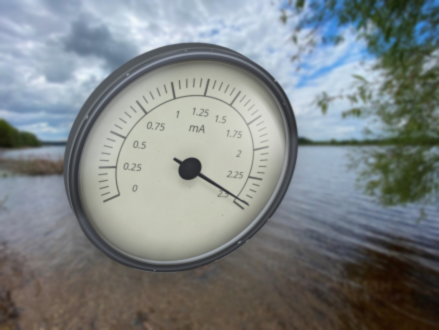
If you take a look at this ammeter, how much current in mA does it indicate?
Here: 2.45 mA
